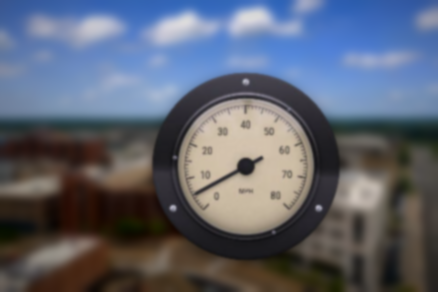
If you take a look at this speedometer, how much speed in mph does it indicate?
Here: 5 mph
